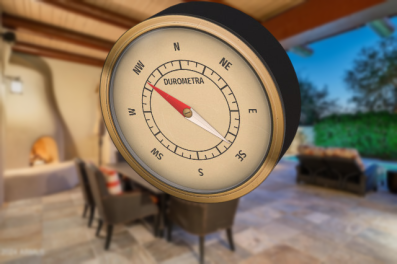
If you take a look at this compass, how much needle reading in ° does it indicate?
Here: 310 °
